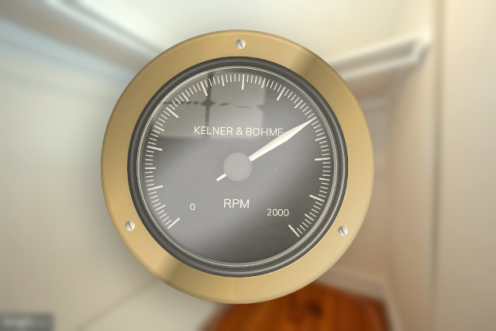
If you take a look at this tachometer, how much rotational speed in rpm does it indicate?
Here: 1400 rpm
